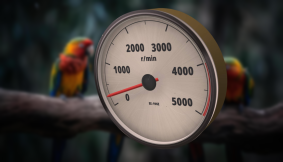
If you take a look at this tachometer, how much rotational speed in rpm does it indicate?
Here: 250 rpm
